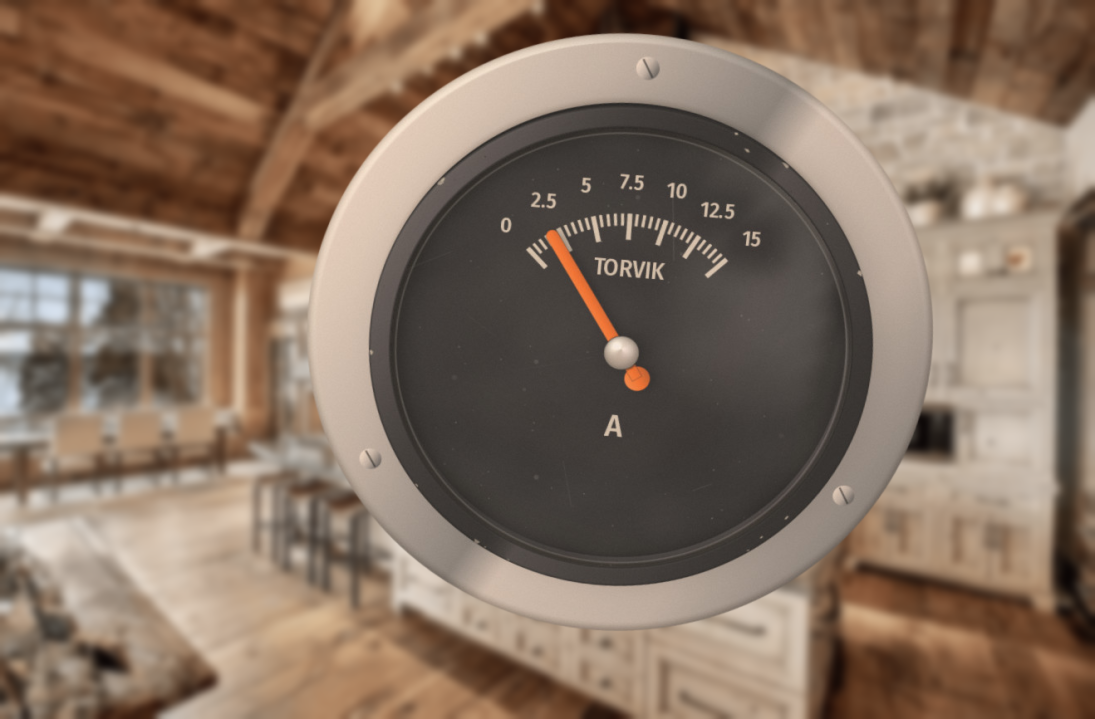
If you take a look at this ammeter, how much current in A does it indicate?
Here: 2 A
